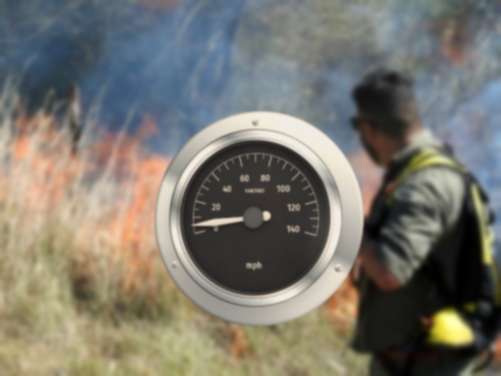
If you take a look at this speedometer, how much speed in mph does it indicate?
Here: 5 mph
